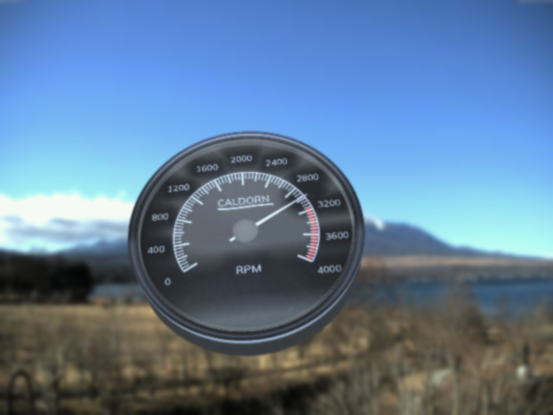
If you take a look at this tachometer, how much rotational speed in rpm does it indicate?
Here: 3000 rpm
